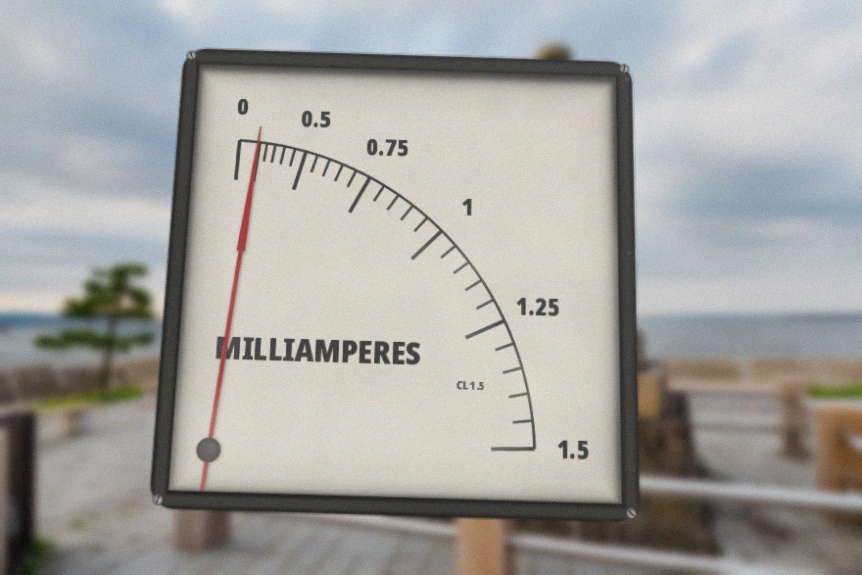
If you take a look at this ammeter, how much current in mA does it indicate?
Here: 0.25 mA
